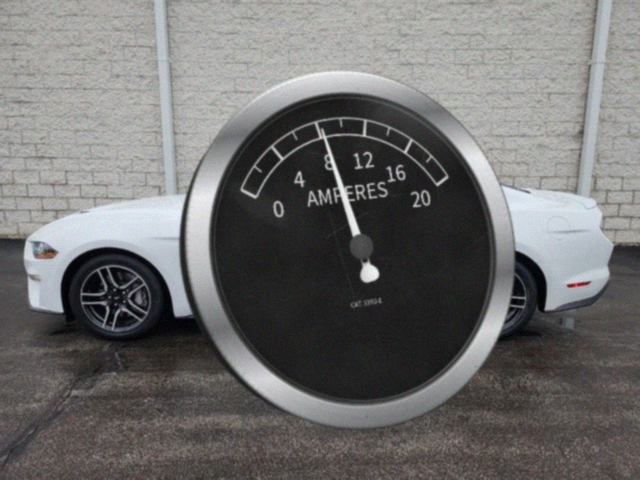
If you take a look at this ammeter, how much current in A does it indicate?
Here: 8 A
